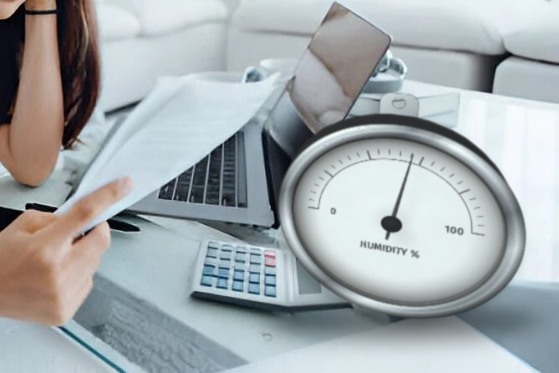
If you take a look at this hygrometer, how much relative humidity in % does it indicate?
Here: 56 %
